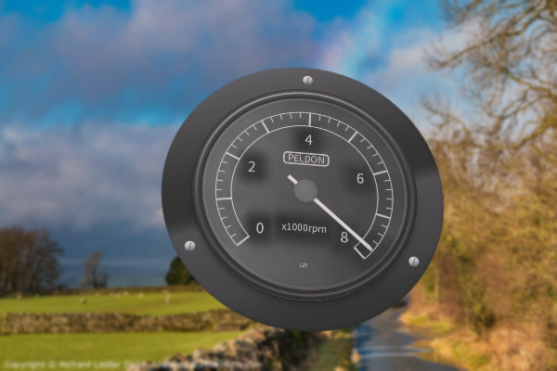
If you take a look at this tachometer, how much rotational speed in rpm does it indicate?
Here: 7800 rpm
